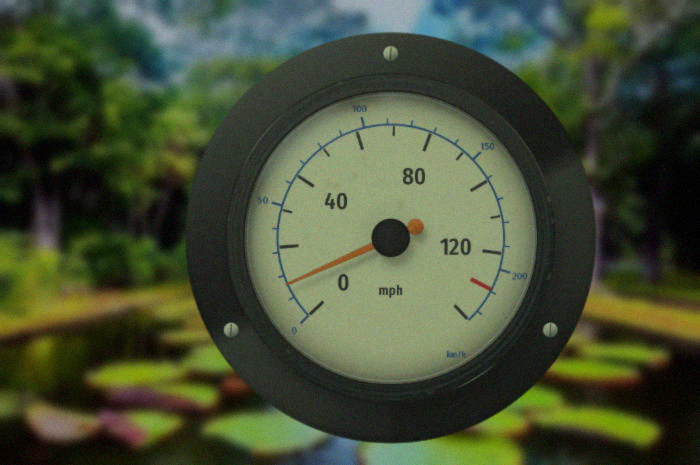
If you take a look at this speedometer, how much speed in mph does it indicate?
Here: 10 mph
